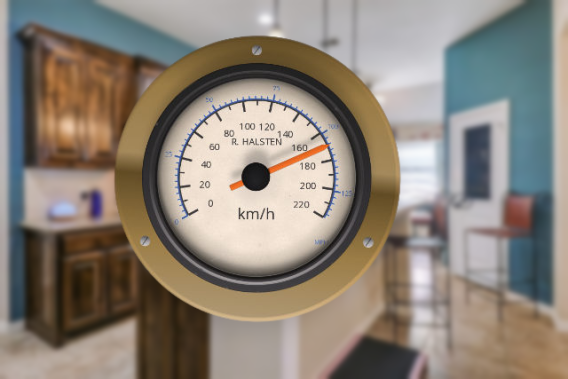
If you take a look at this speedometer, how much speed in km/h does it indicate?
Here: 170 km/h
